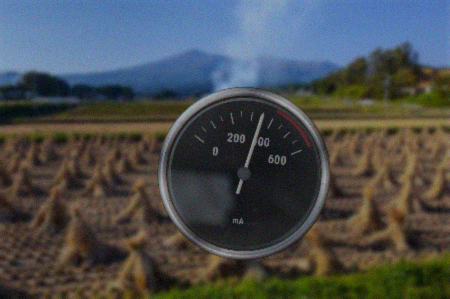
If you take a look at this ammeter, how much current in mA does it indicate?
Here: 350 mA
